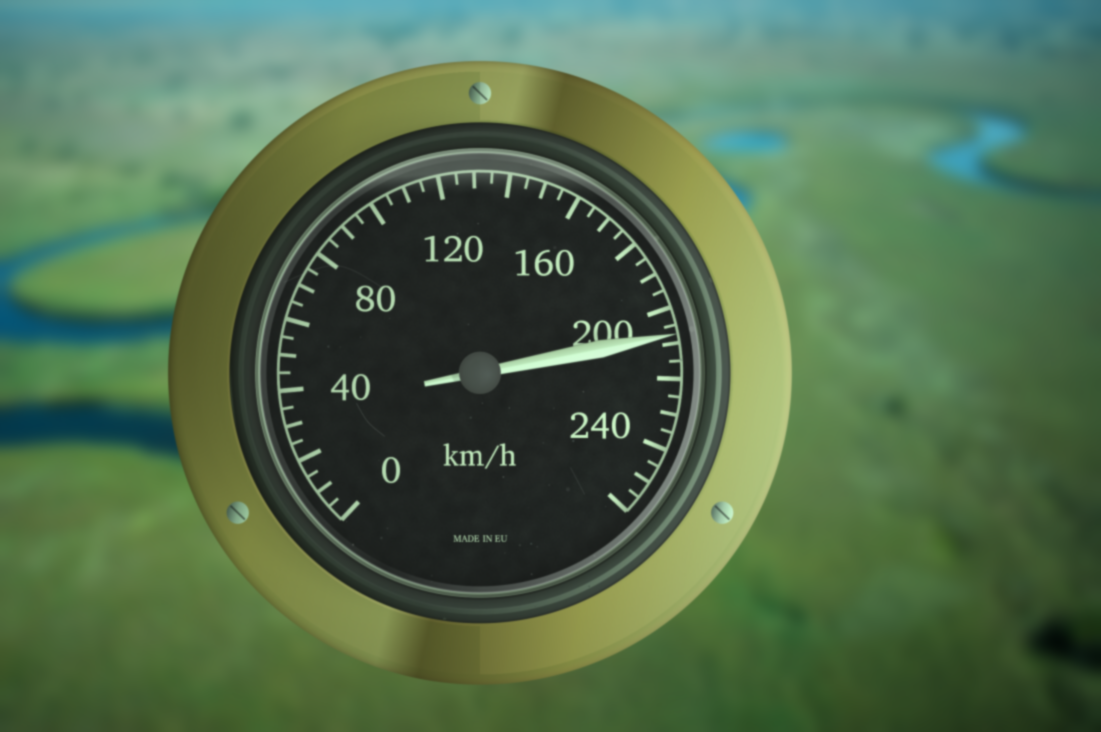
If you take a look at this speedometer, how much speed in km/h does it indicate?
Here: 207.5 km/h
